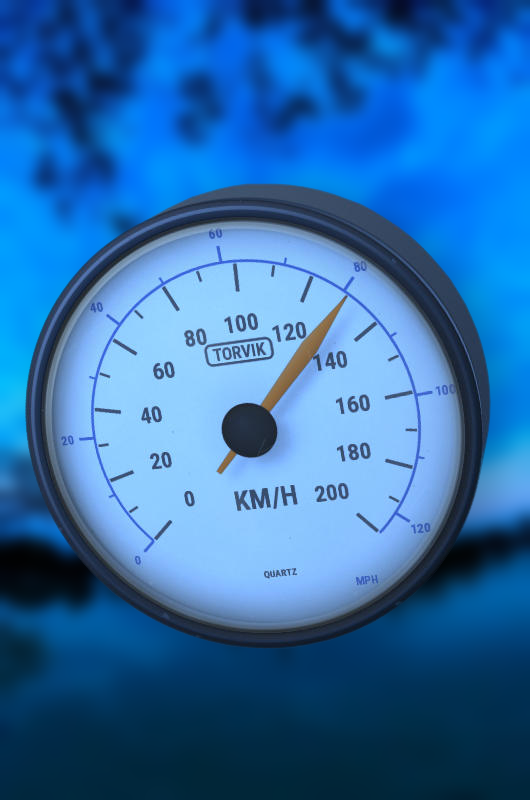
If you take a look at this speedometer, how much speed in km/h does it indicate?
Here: 130 km/h
